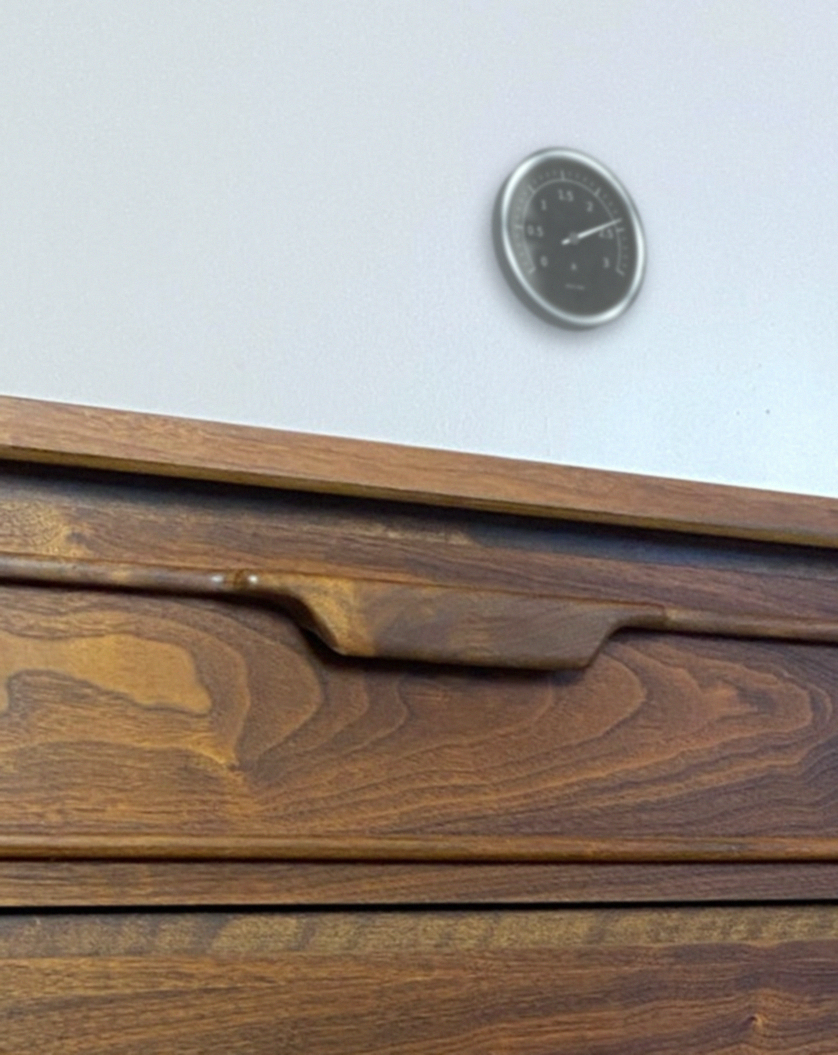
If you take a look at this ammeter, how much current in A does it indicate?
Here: 2.4 A
